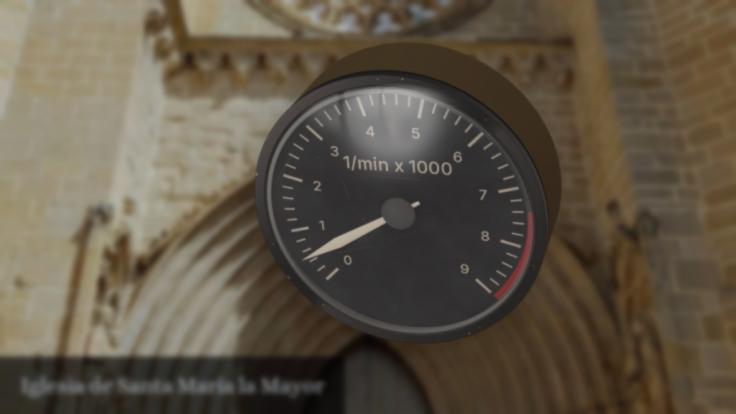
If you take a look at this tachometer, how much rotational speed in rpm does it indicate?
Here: 500 rpm
